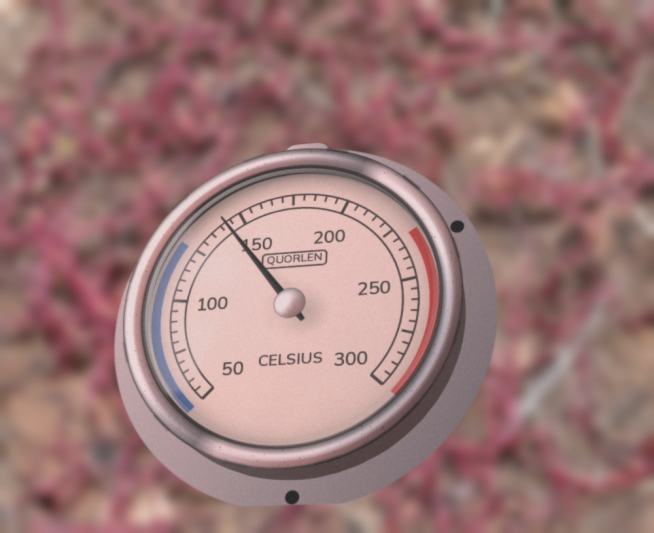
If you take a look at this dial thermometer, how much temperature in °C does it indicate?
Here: 142.5 °C
